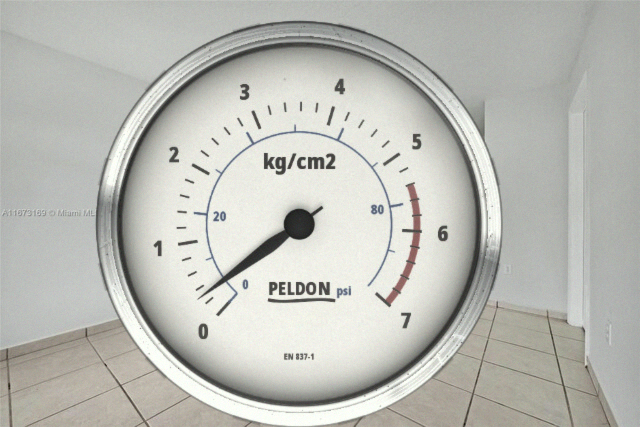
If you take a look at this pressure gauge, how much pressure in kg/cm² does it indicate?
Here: 0.3 kg/cm²
